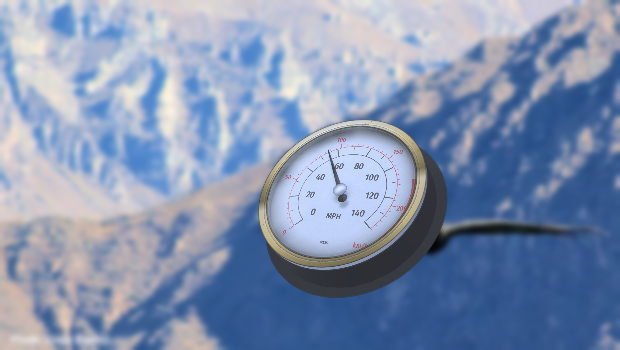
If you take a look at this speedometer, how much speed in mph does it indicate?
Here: 55 mph
